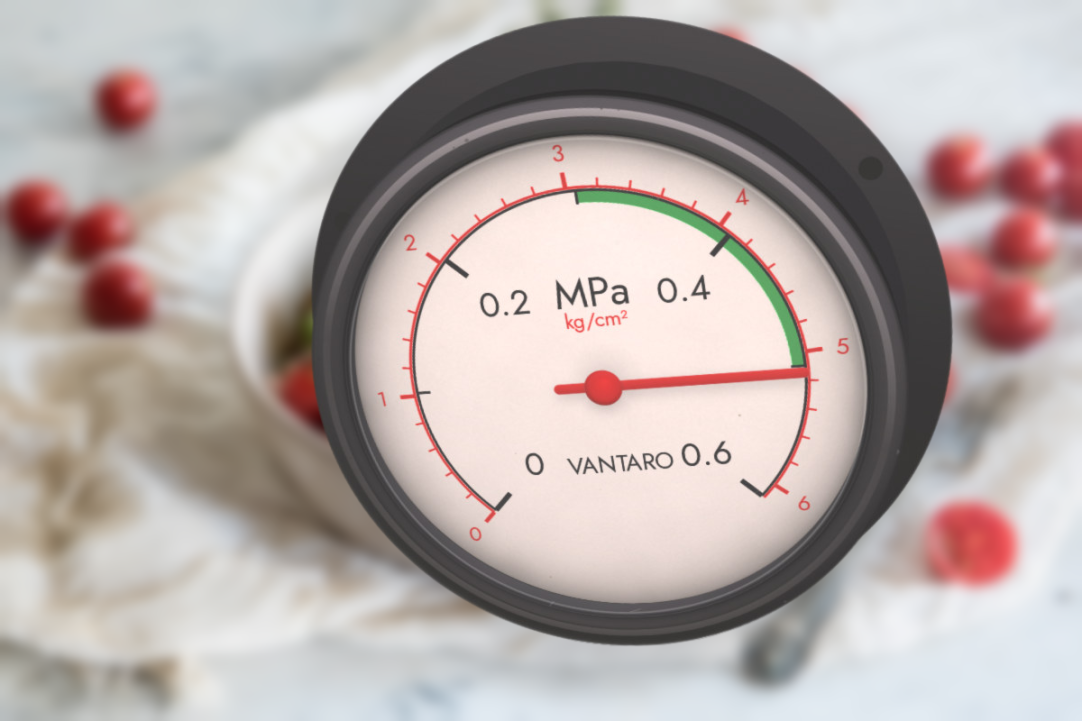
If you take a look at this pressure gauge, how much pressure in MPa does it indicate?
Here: 0.5 MPa
